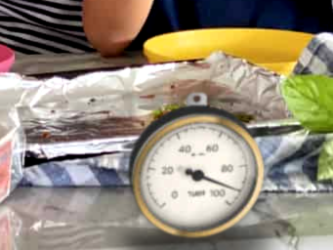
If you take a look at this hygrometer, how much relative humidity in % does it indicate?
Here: 92 %
